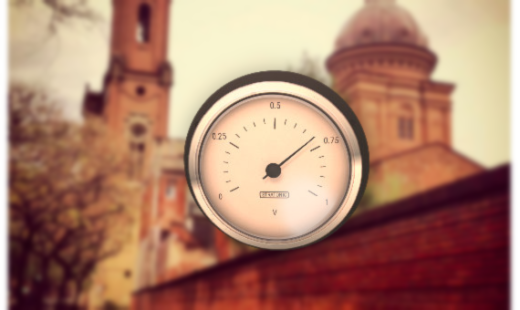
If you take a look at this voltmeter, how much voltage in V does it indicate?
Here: 0.7 V
